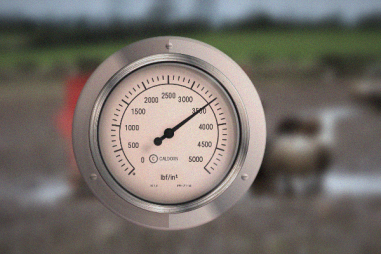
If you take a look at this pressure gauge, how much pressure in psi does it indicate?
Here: 3500 psi
